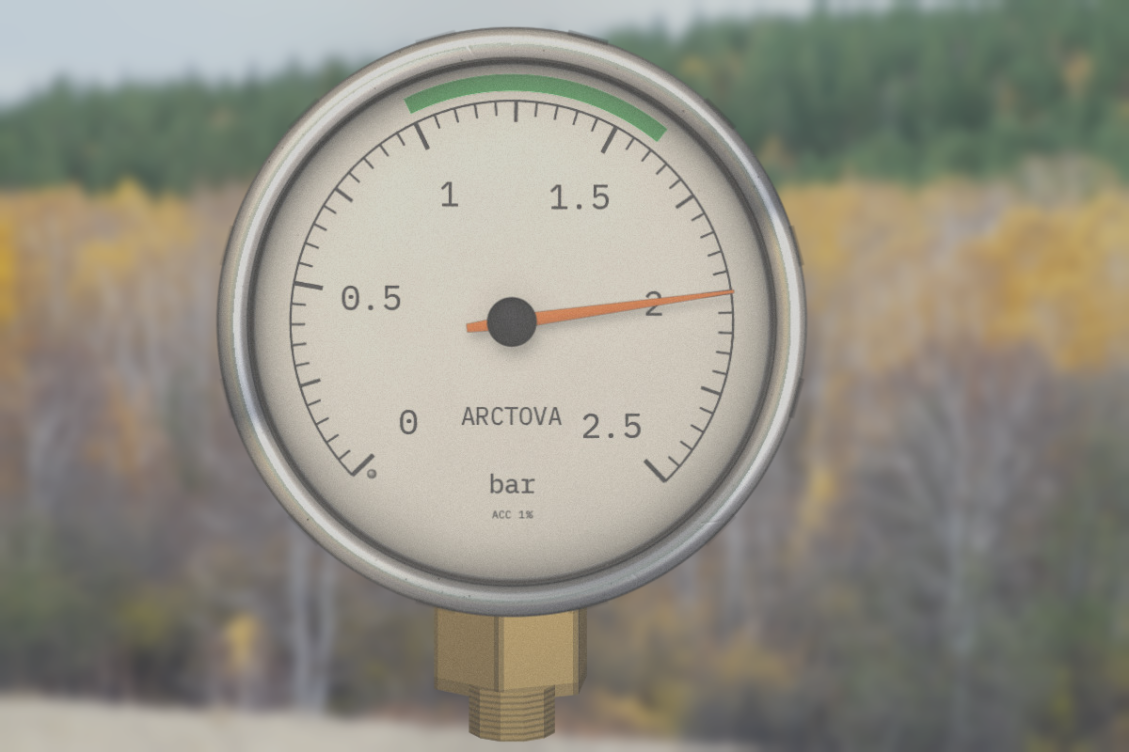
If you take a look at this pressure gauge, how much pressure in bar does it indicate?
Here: 2 bar
